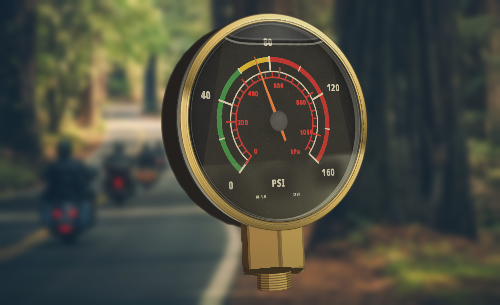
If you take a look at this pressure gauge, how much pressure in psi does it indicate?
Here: 70 psi
